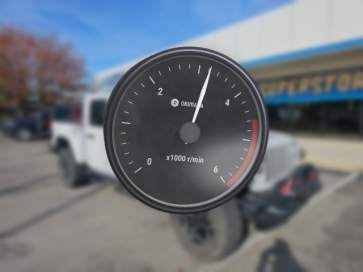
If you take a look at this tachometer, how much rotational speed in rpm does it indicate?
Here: 3200 rpm
